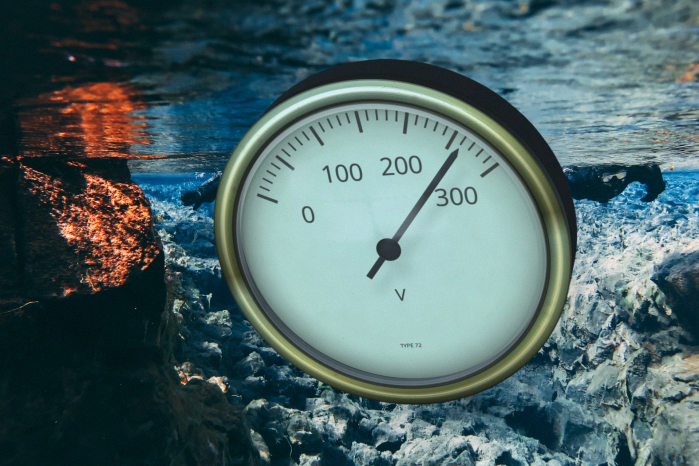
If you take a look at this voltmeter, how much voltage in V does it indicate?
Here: 260 V
